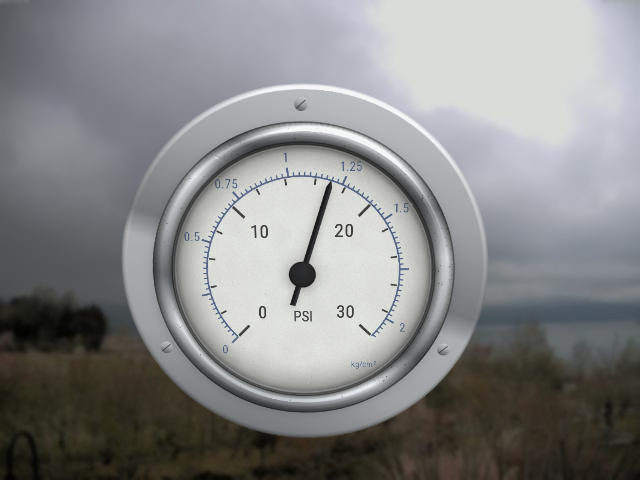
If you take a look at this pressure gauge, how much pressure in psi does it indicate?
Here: 17 psi
